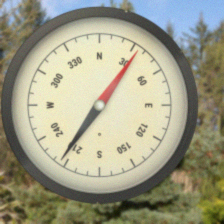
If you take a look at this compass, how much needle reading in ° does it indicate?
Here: 35 °
